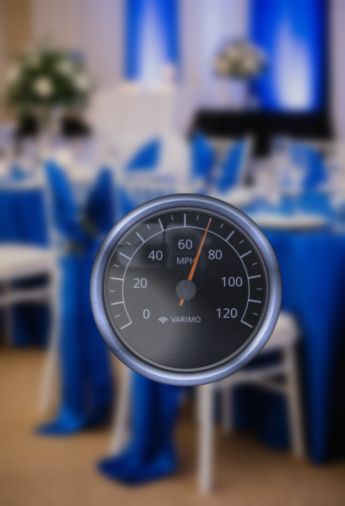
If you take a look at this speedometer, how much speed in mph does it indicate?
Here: 70 mph
